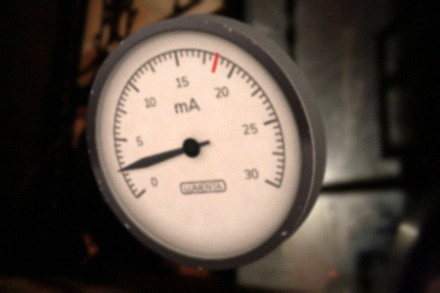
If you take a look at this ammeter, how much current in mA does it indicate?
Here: 2.5 mA
